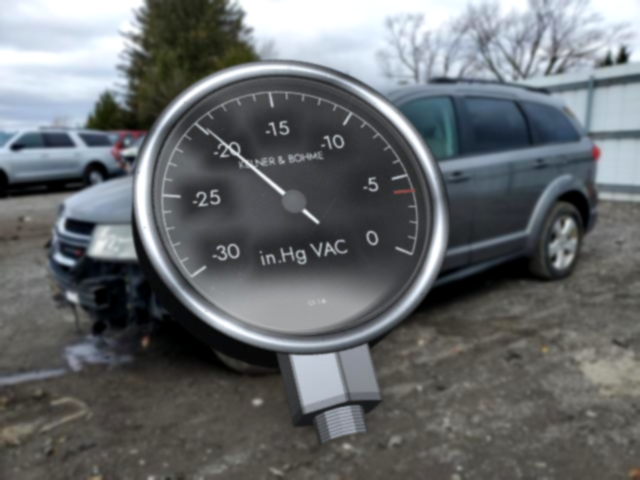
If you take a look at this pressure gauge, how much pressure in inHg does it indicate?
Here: -20 inHg
